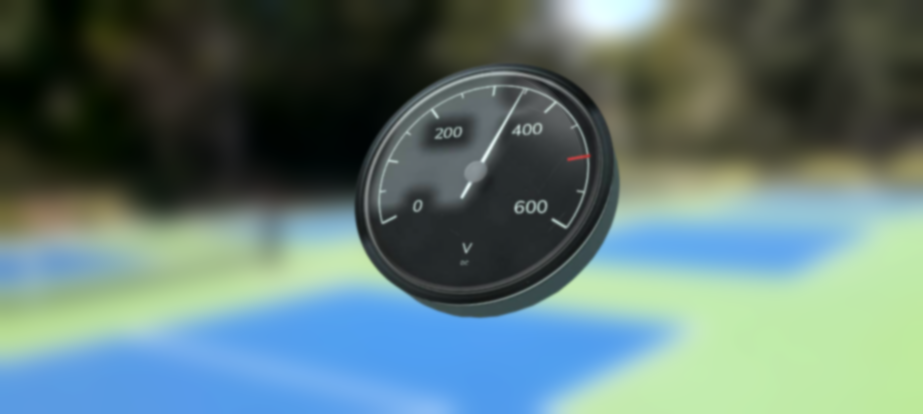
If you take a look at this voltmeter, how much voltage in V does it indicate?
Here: 350 V
